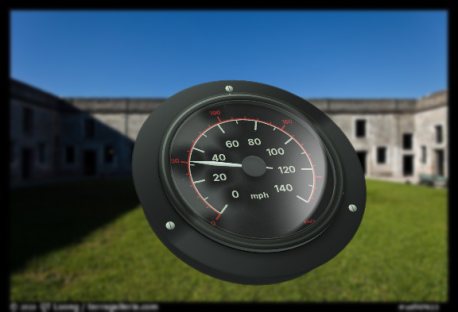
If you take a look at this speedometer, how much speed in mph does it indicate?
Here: 30 mph
